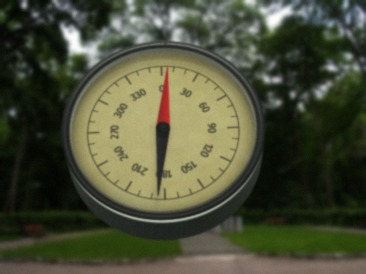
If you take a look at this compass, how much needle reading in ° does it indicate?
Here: 5 °
